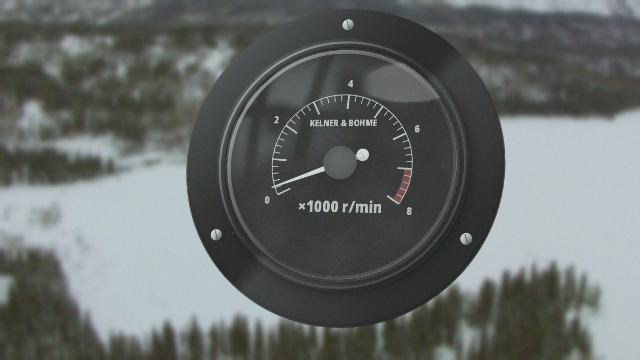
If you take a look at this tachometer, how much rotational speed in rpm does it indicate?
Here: 200 rpm
